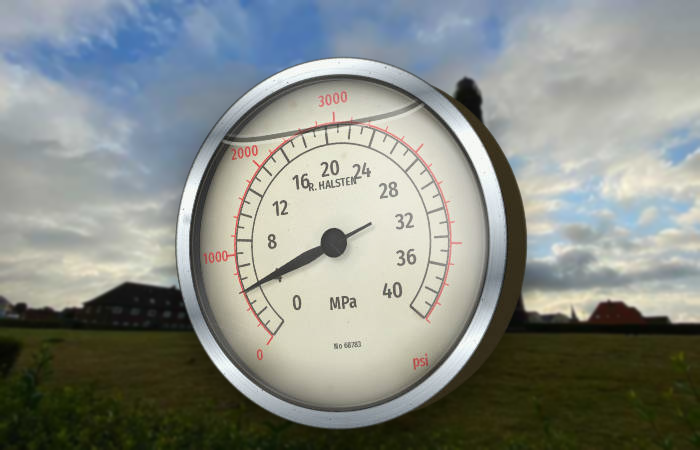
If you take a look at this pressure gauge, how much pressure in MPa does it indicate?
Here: 4 MPa
